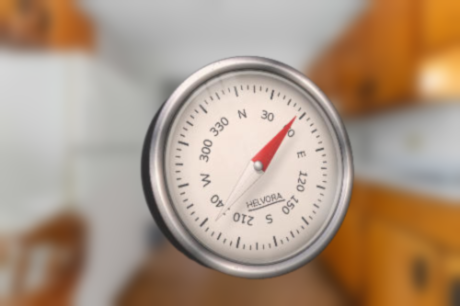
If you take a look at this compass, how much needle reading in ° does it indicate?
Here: 55 °
